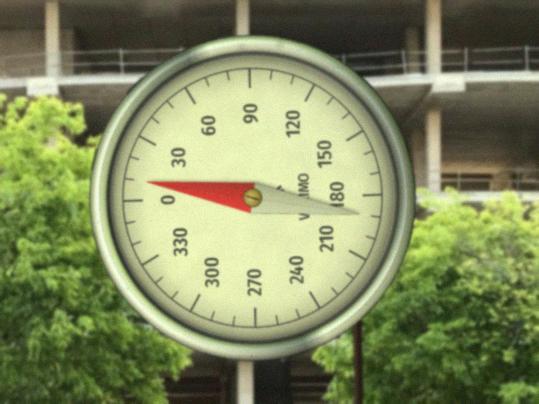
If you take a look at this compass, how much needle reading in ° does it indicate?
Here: 10 °
